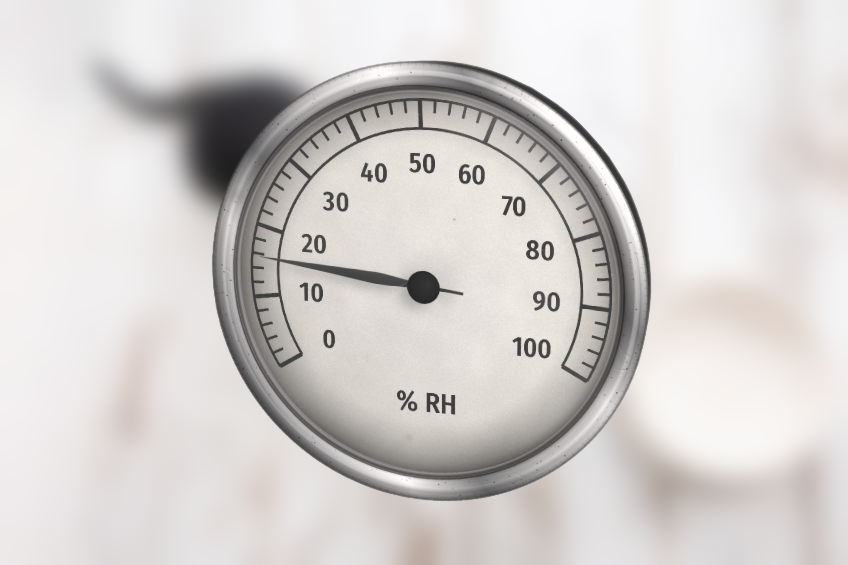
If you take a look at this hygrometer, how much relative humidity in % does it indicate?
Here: 16 %
